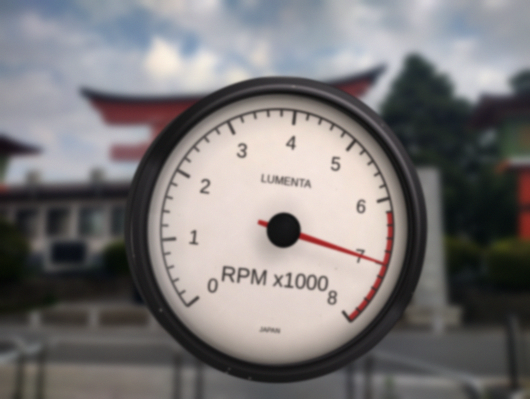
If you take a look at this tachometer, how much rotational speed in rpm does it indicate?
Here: 7000 rpm
